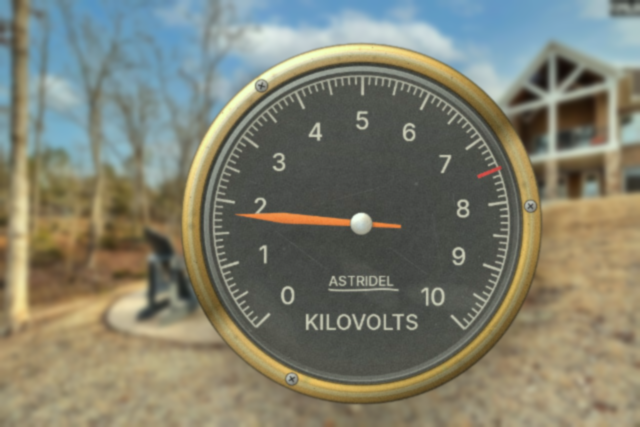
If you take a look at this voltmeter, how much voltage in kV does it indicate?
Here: 1.8 kV
